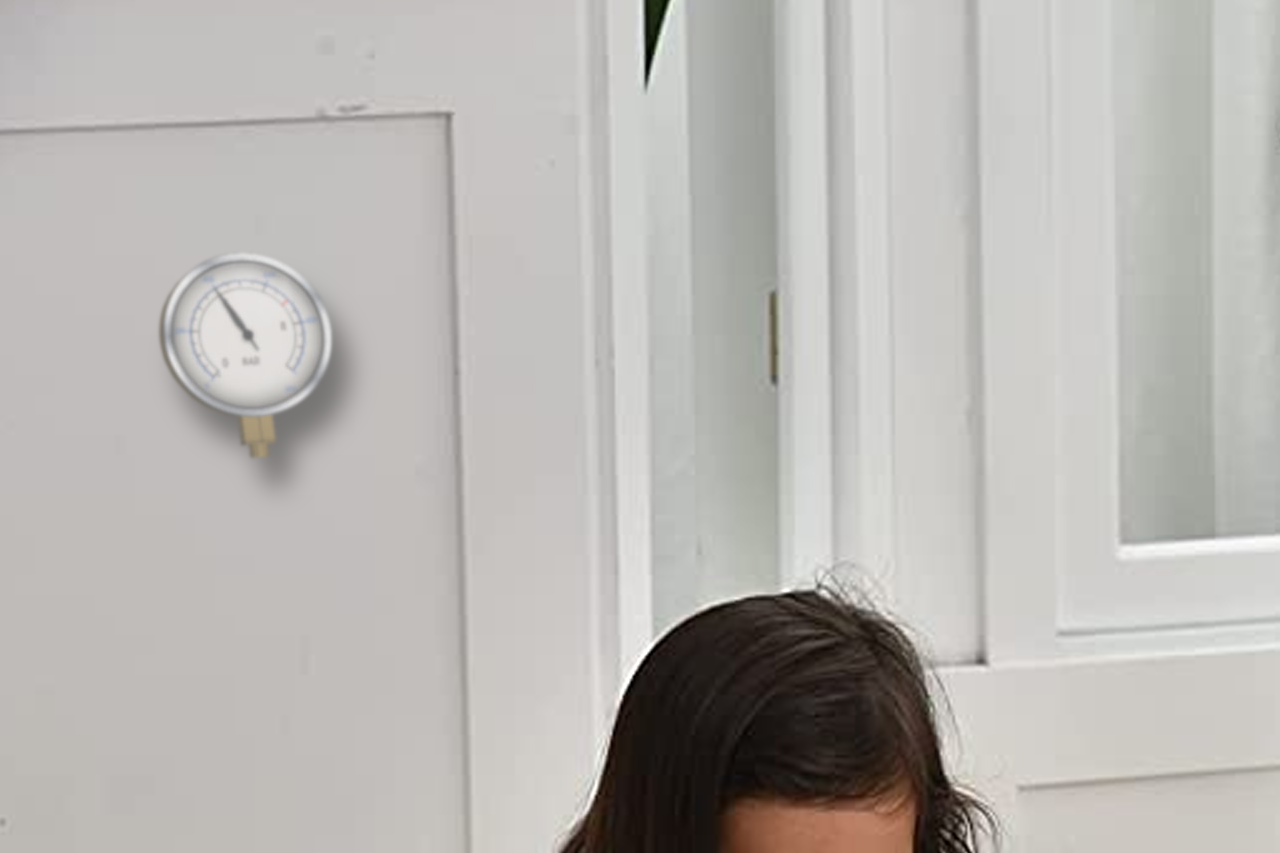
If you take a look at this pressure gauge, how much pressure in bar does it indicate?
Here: 4 bar
